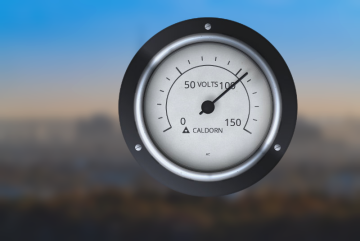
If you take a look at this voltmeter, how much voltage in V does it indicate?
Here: 105 V
